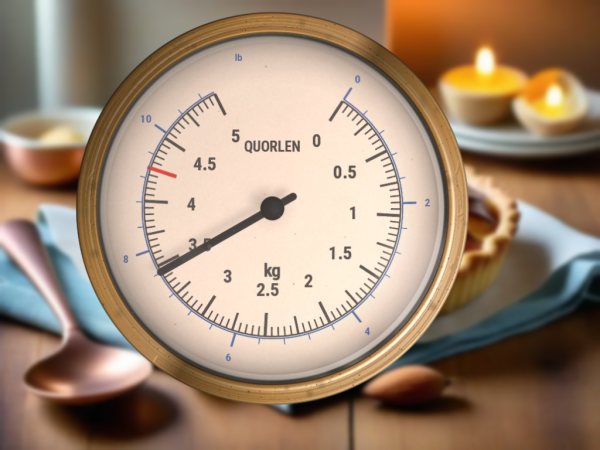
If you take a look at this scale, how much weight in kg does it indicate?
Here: 3.45 kg
